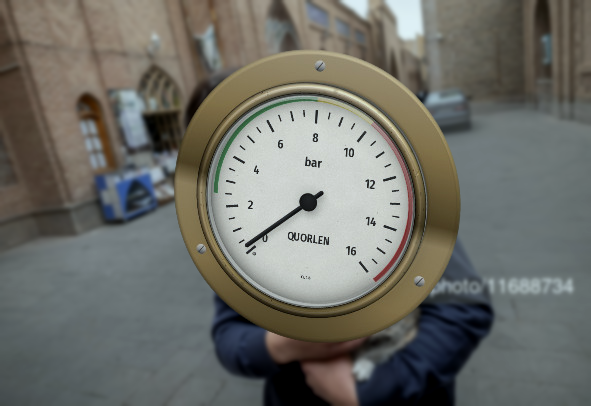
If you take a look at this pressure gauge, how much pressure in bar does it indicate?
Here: 0.25 bar
